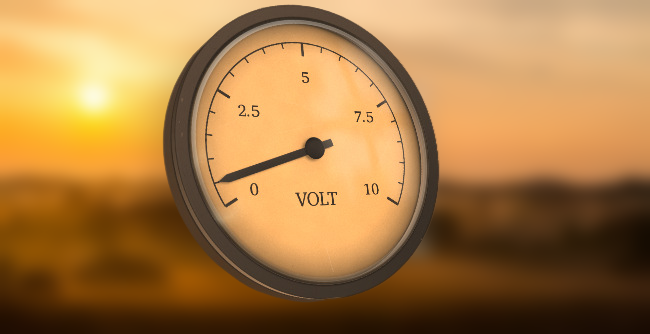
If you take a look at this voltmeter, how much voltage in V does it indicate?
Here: 0.5 V
